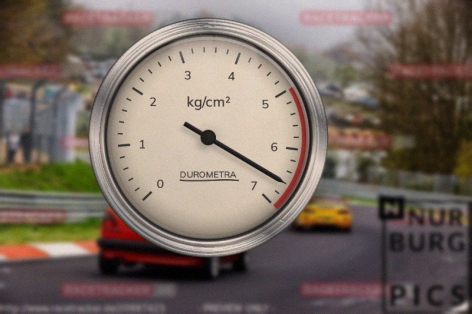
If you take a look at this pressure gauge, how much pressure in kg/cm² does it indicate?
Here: 6.6 kg/cm²
